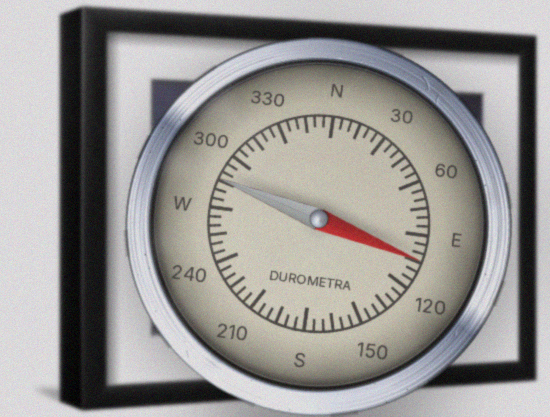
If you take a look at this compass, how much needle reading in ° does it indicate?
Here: 105 °
